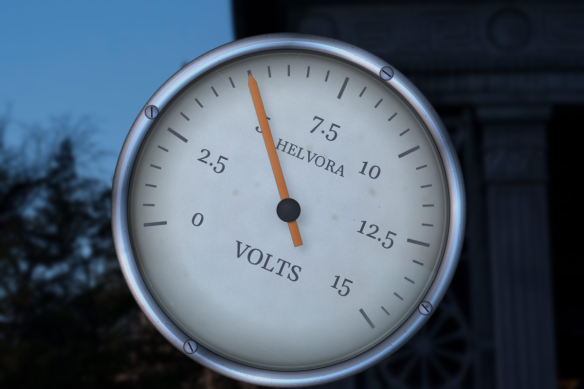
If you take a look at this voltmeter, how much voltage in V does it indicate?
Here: 5 V
